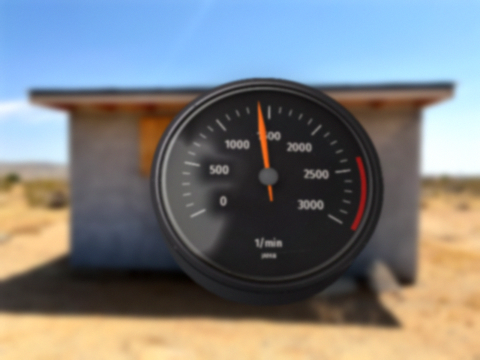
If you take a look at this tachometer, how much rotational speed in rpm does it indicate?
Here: 1400 rpm
